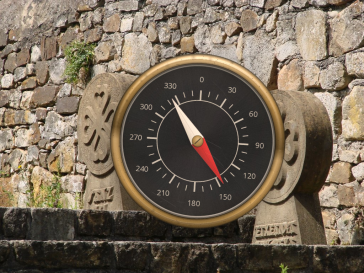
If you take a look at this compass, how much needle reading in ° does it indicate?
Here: 145 °
